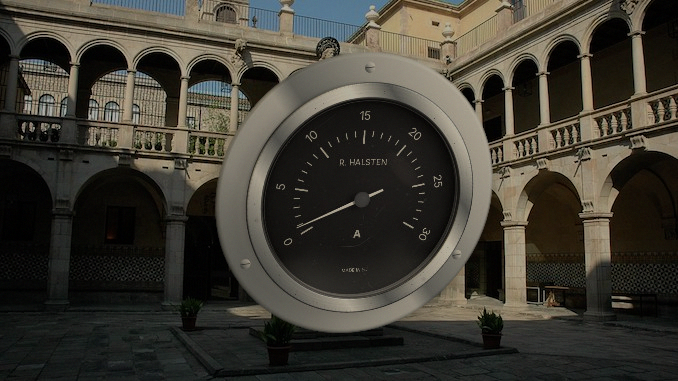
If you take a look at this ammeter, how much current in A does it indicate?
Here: 1 A
